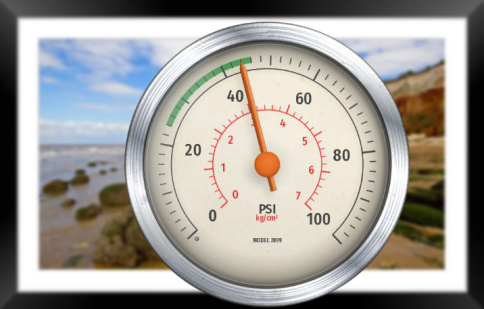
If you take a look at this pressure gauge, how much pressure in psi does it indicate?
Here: 44 psi
